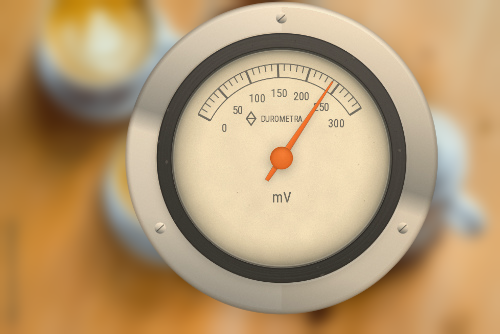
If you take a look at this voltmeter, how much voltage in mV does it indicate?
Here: 240 mV
